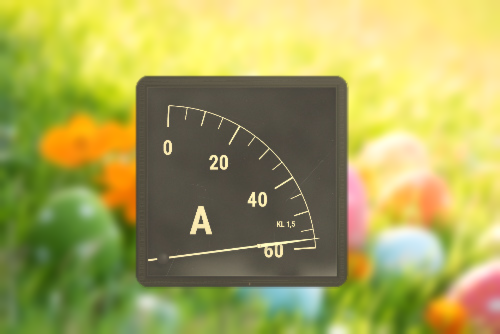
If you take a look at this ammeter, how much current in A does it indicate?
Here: 57.5 A
